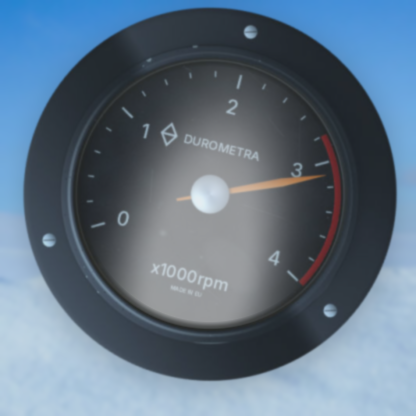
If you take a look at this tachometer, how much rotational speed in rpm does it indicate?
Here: 3100 rpm
